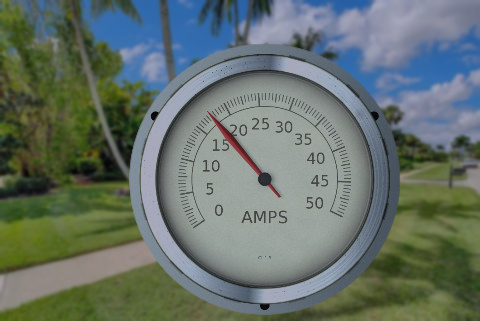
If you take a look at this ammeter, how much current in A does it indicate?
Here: 17.5 A
